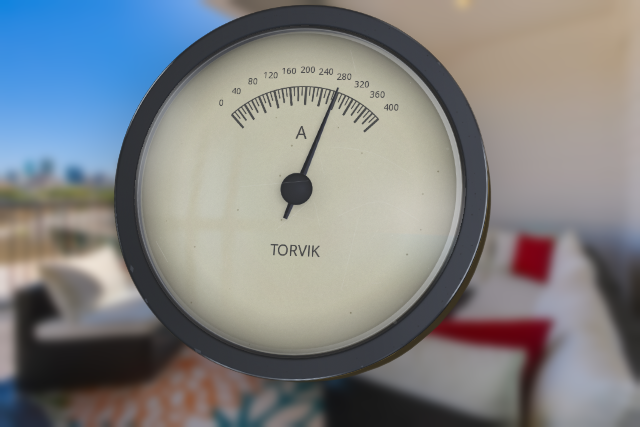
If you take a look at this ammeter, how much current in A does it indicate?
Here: 280 A
